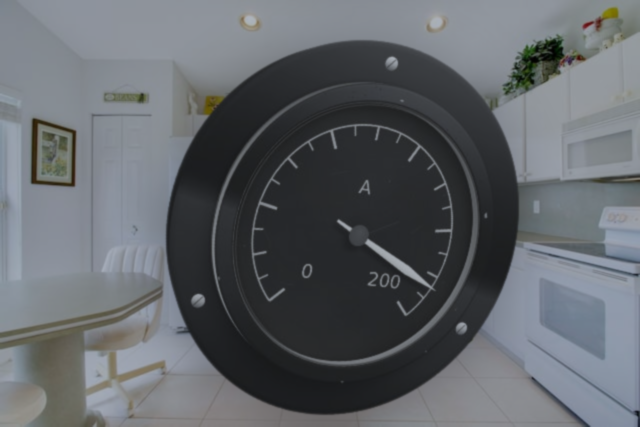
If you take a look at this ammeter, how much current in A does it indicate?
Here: 185 A
